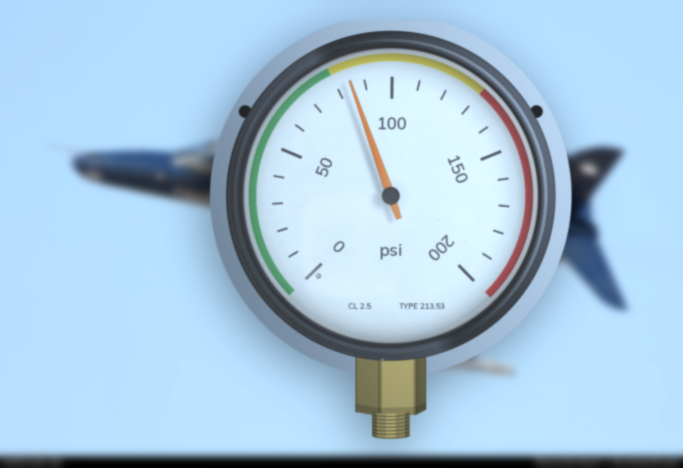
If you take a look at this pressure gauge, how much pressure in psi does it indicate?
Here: 85 psi
